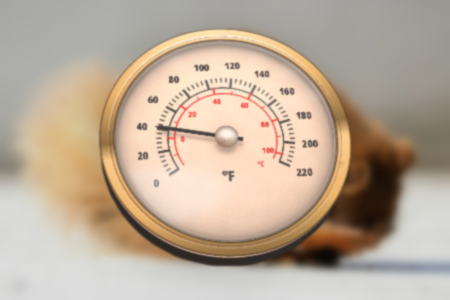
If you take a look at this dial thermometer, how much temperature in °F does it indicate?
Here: 40 °F
